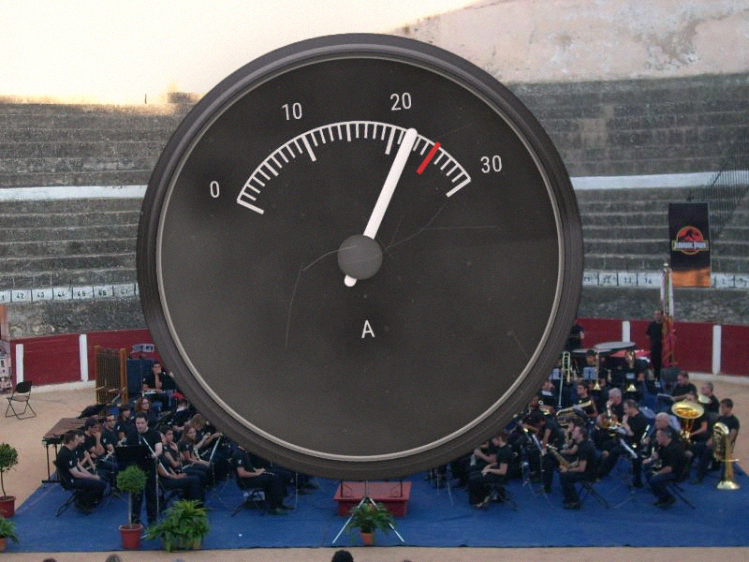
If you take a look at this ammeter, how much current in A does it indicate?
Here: 22 A
